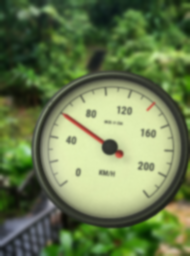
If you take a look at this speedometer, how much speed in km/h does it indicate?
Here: 60 km/h
